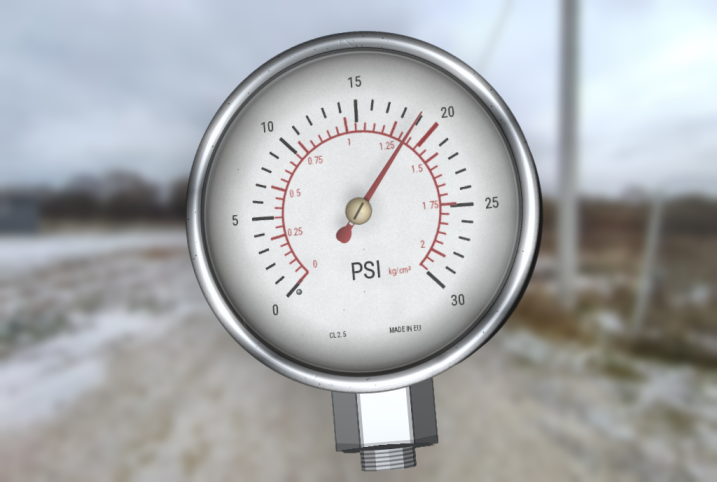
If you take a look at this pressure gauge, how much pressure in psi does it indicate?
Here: 19 psi
